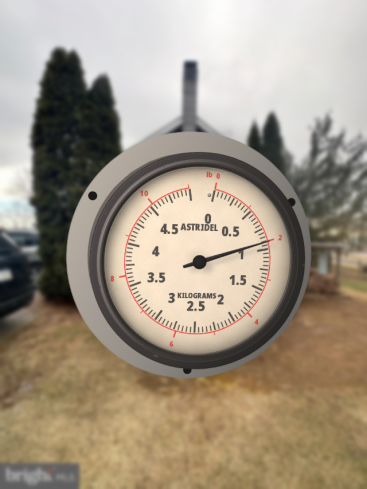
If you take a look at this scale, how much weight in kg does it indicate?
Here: 0.9 kg
